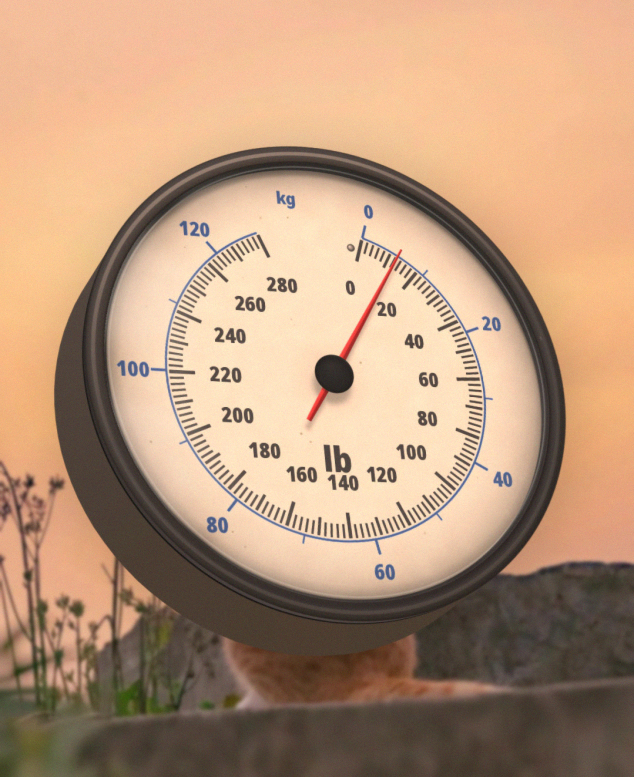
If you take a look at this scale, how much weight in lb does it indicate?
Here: 12 lb
